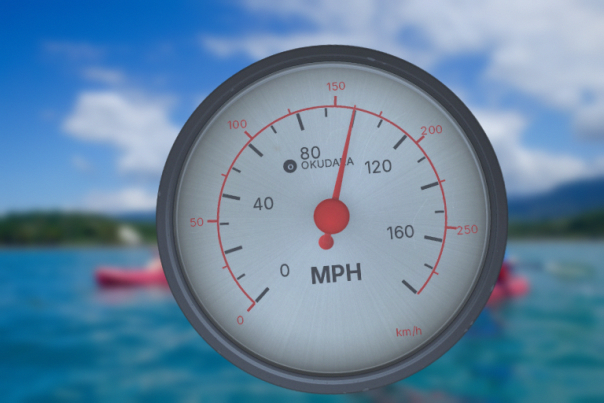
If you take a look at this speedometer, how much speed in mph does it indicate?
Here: 100 mph
